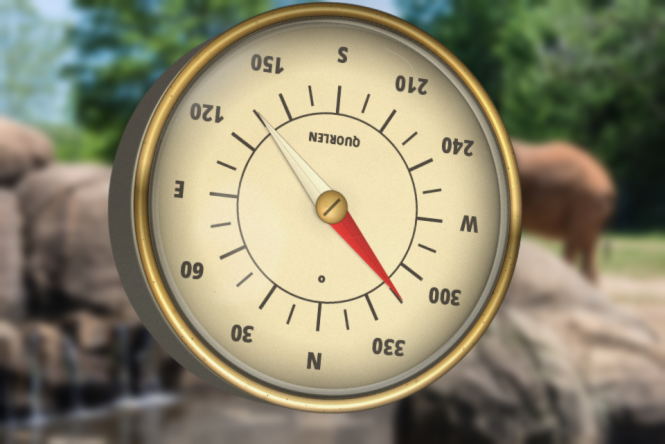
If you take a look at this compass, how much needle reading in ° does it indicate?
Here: 315 °
